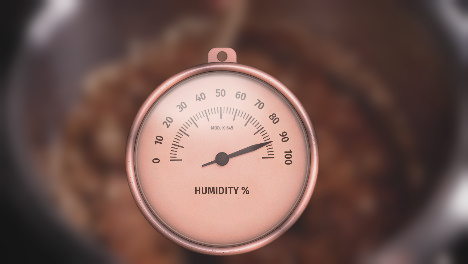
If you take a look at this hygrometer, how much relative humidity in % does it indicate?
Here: 90 %
